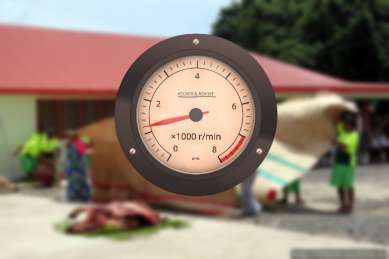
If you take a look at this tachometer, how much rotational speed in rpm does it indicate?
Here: 1200 rpm
